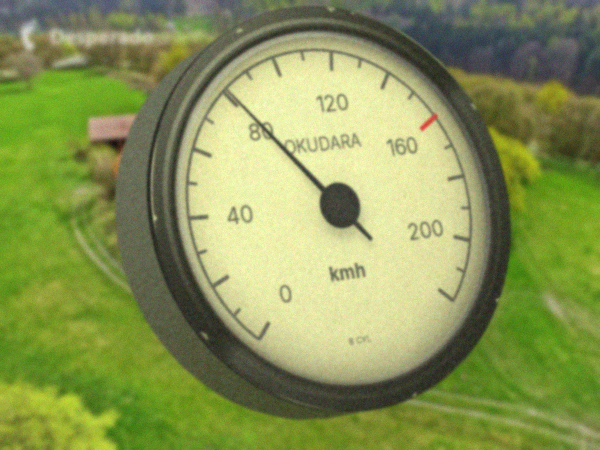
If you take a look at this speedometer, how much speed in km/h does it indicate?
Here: 80 km/h
